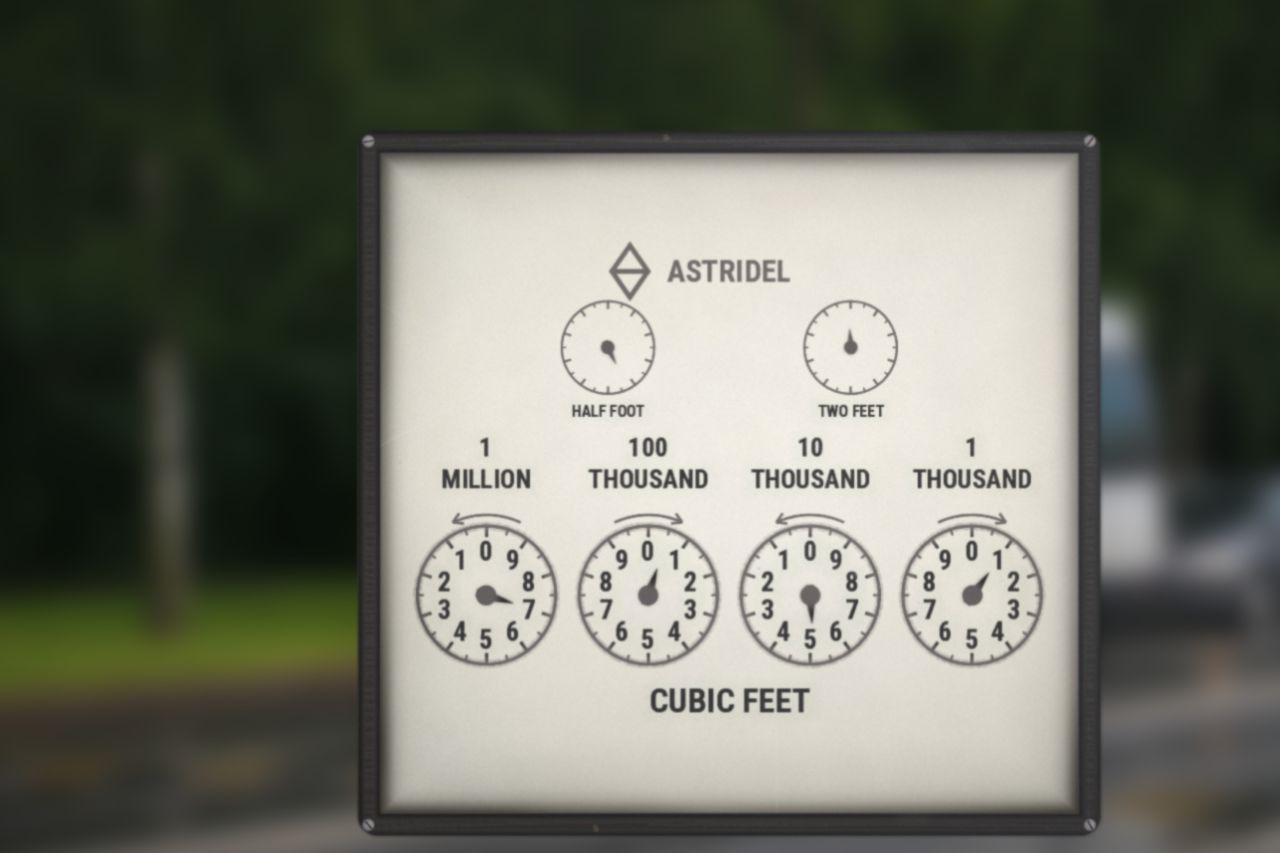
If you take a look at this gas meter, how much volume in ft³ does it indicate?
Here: 705100 ft³
